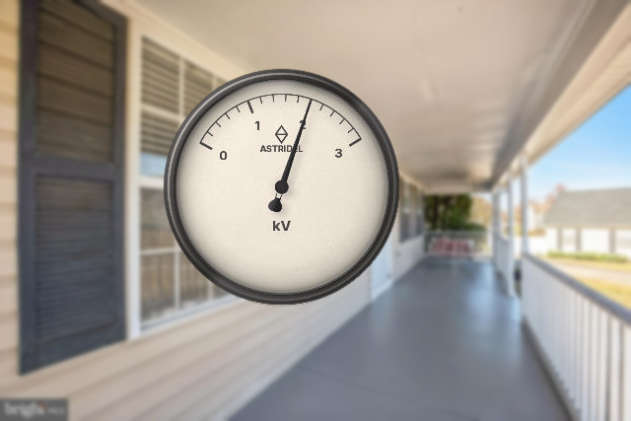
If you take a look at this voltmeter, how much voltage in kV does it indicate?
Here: 2 kV
